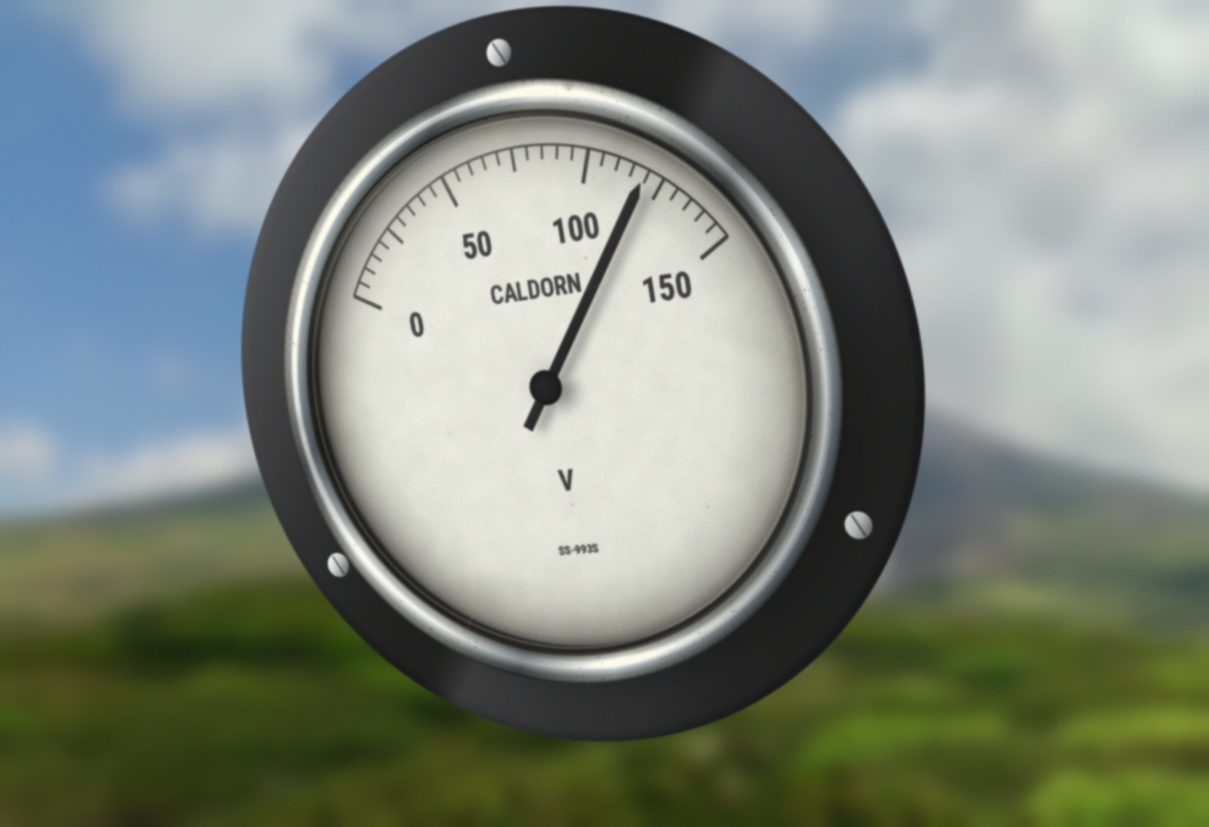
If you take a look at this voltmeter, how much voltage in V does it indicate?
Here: 120 V
